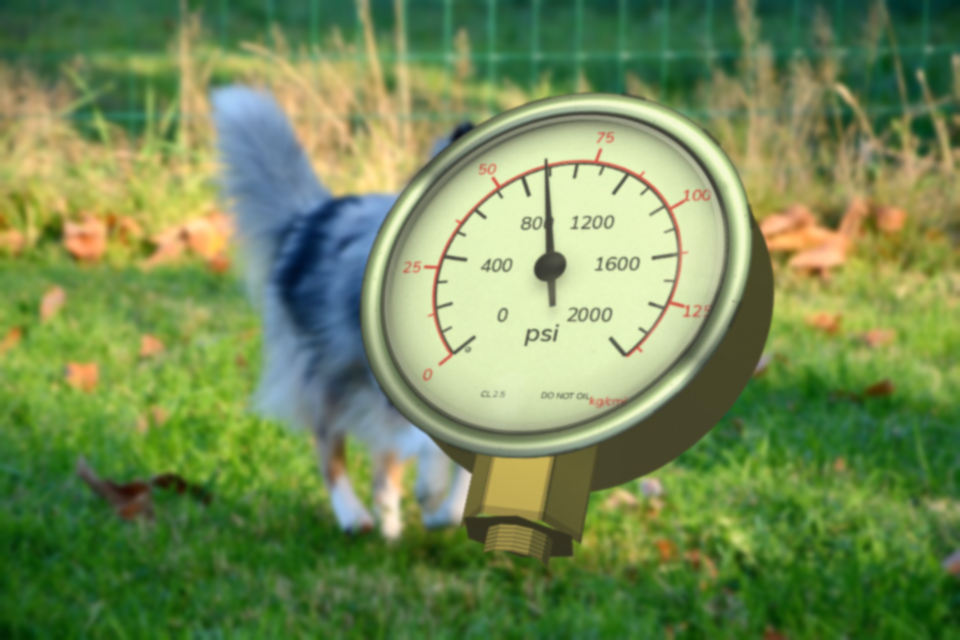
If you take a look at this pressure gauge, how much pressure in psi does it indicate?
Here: 900 psi
